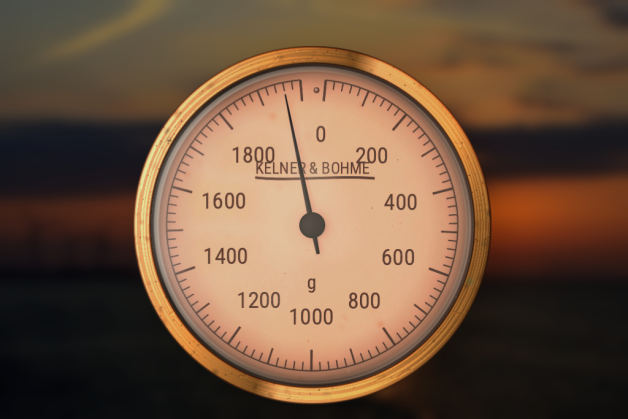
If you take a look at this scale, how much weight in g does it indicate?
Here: 1960 g
